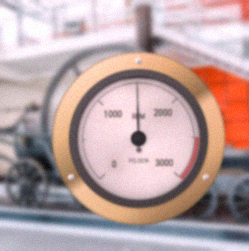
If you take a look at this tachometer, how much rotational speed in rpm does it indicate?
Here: 1500 rpm
